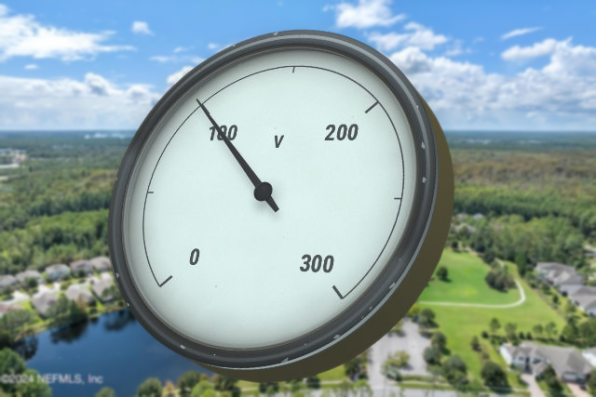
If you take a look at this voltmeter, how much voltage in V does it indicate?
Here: 100 V
